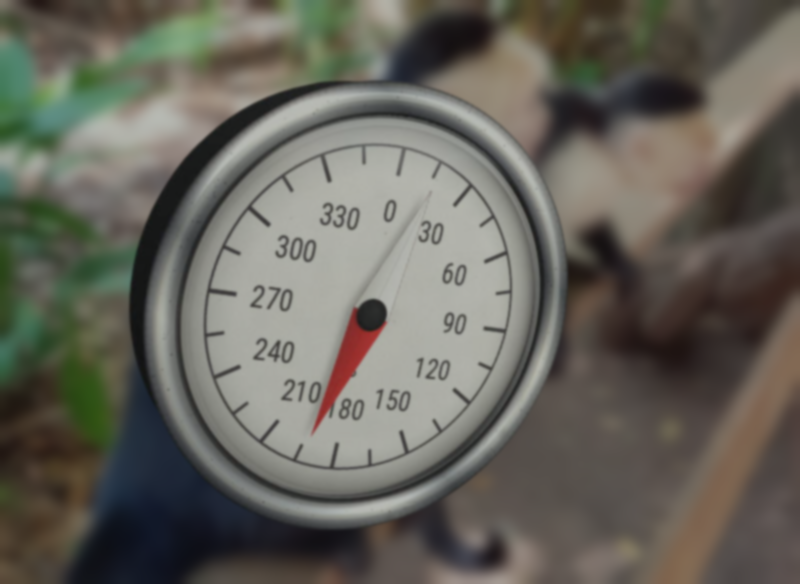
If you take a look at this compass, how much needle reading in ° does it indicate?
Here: 195 °
